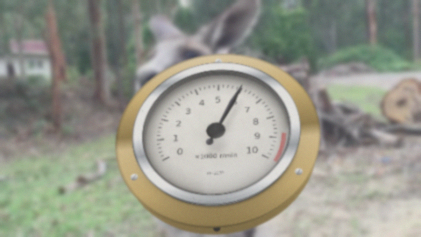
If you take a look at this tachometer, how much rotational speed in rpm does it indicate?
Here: 6000 rpm
